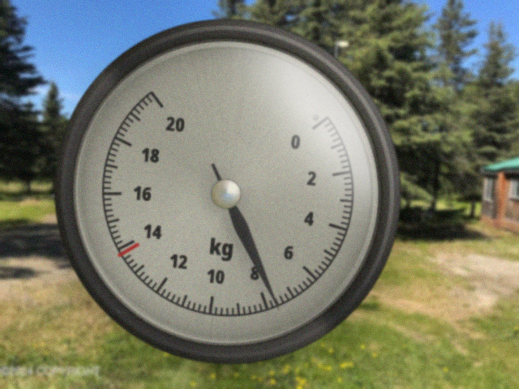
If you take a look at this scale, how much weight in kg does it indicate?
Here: 7.6 kg
